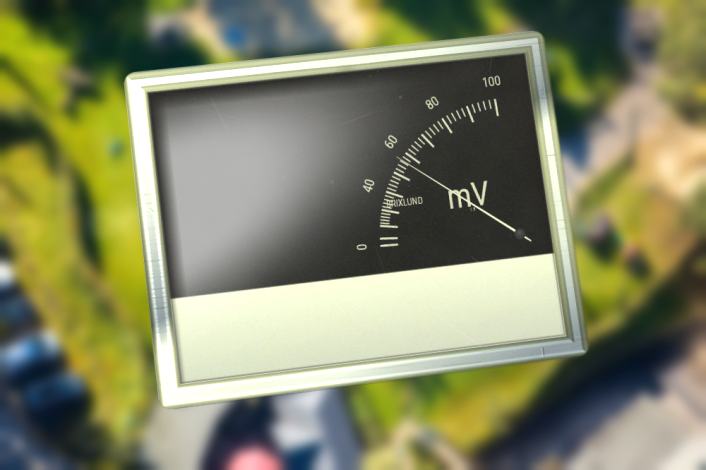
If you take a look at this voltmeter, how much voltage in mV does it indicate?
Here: 56 mV
